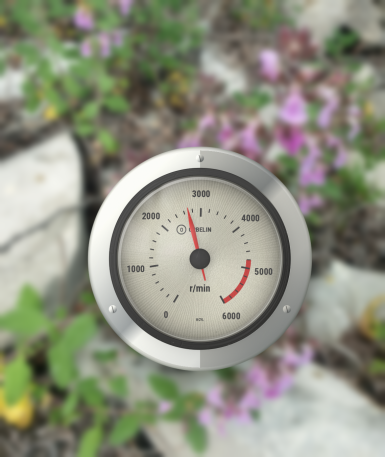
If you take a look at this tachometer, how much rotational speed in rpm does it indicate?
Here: 2700 rpm
